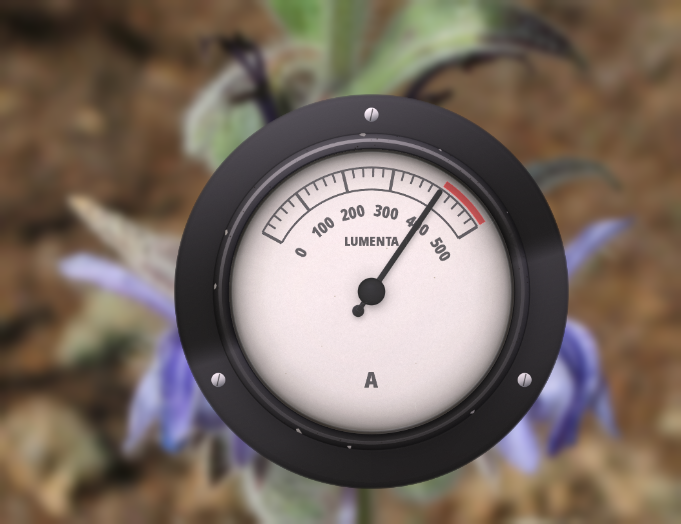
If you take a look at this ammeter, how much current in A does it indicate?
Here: 400 A
